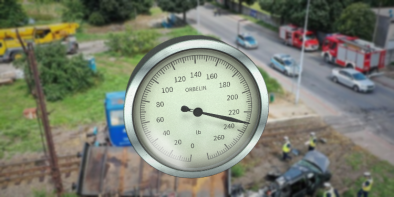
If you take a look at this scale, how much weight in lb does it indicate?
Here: 230 lb
